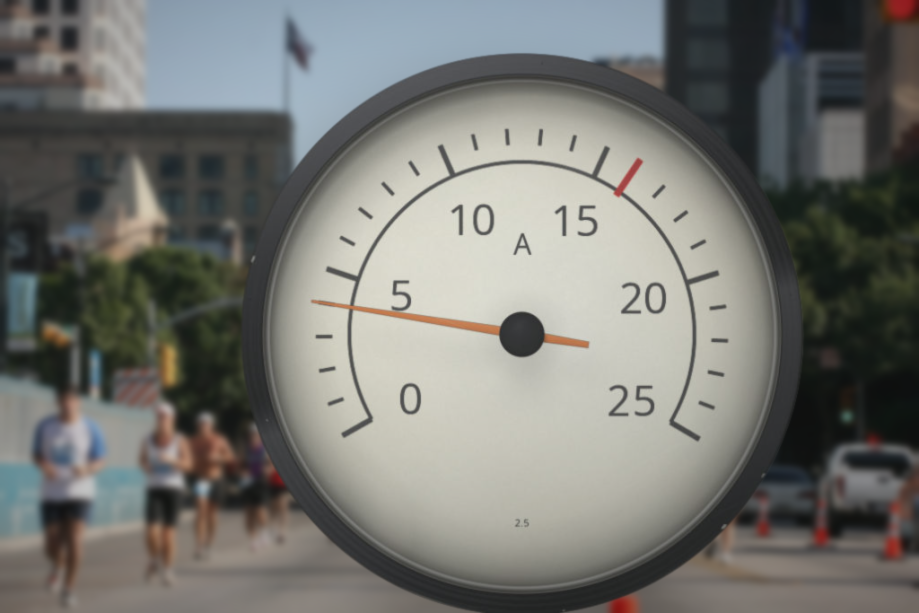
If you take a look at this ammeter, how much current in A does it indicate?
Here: 4 A
